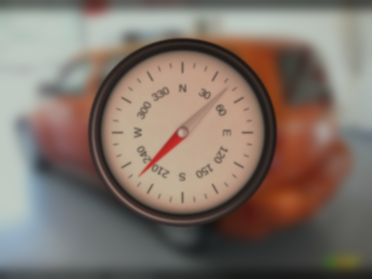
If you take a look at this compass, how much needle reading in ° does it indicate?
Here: 225 °
